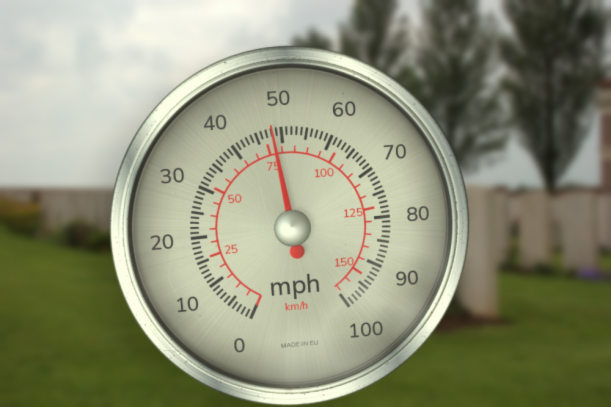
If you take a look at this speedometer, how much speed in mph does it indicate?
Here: 48 mph
